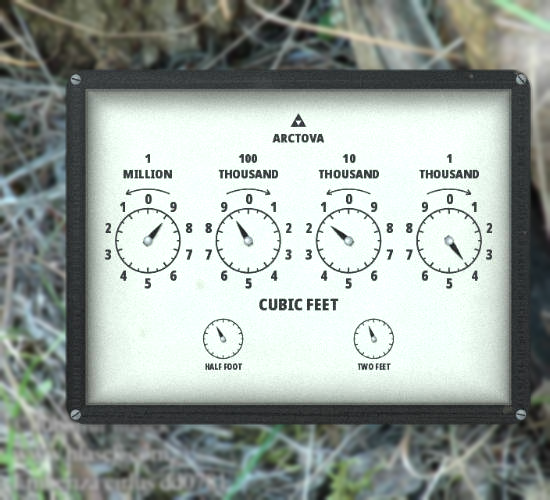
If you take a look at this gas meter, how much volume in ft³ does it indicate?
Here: 891400 ft³
